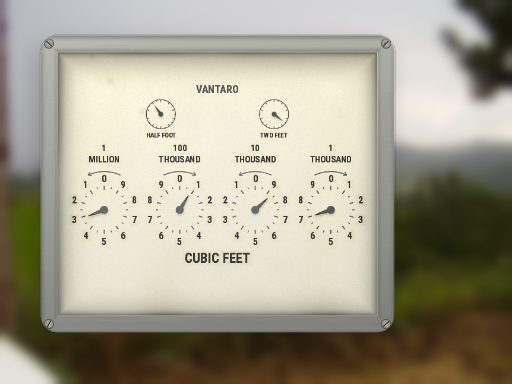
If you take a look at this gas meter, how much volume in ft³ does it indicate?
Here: 308700 ft³
